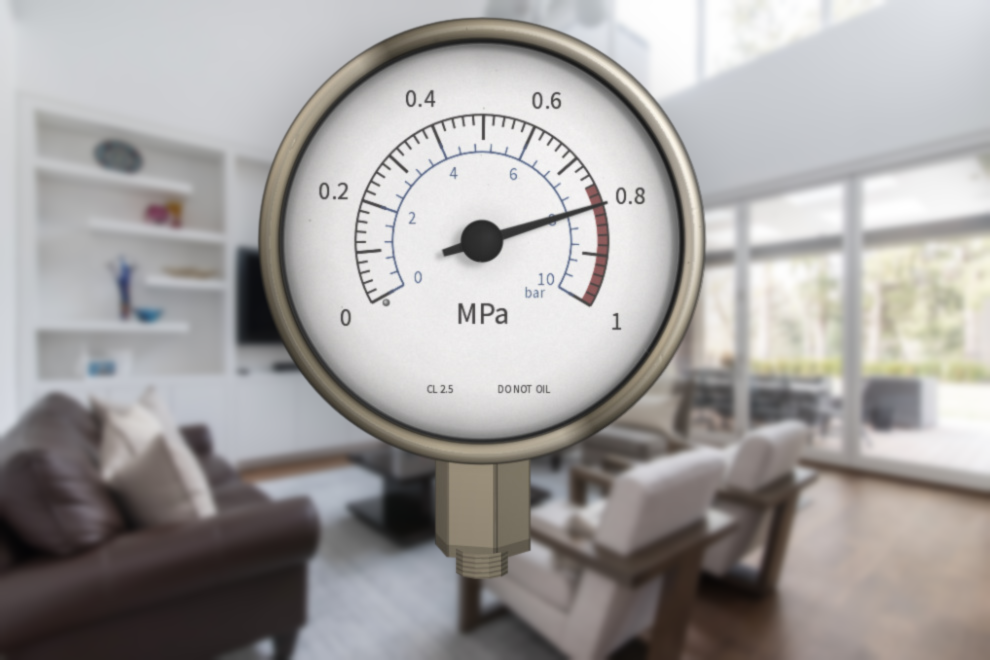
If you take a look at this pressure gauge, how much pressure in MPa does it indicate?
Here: 0.8 MPa
